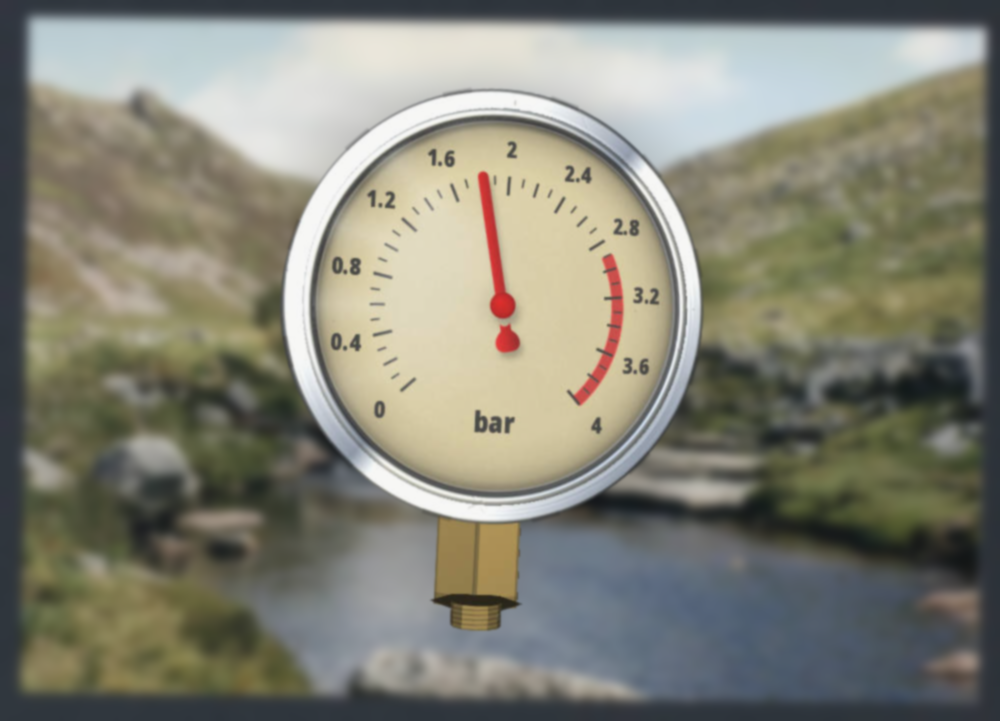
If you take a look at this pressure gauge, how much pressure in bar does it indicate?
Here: 1.8 bar
